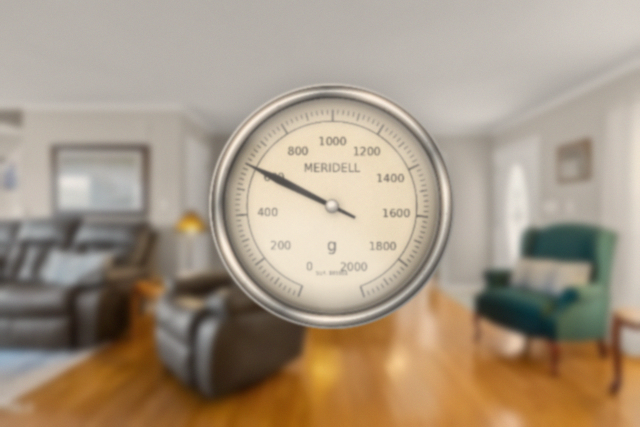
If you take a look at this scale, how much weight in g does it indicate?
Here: 600 g
